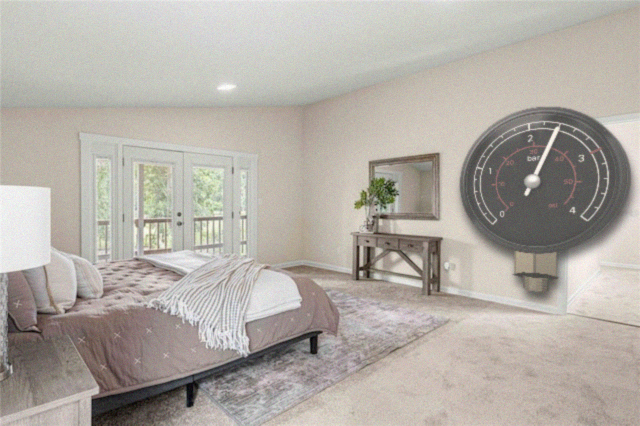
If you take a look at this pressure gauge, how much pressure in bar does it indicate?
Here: 2.4 bar
